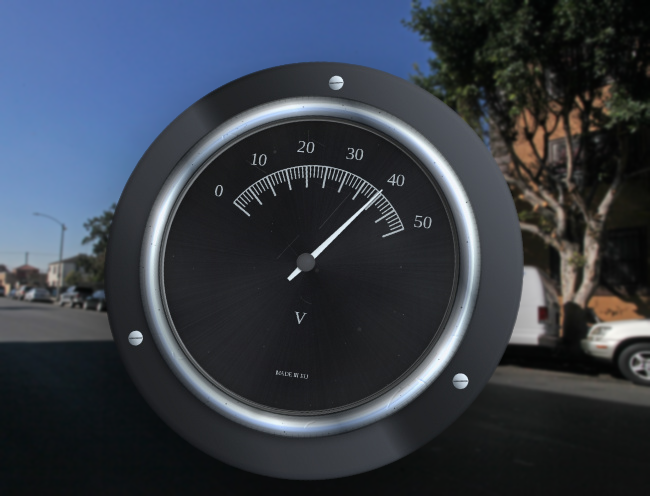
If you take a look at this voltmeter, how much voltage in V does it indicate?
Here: 40 V
